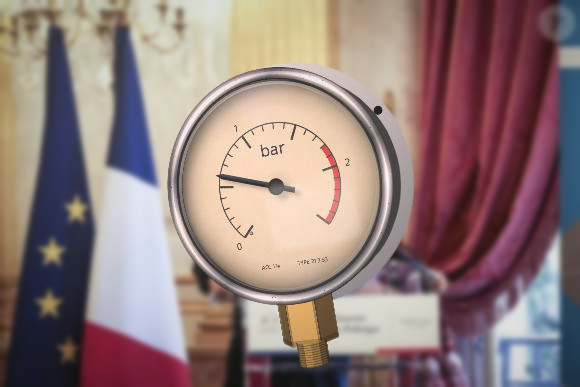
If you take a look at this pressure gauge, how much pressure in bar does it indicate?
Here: 0.6 bar
